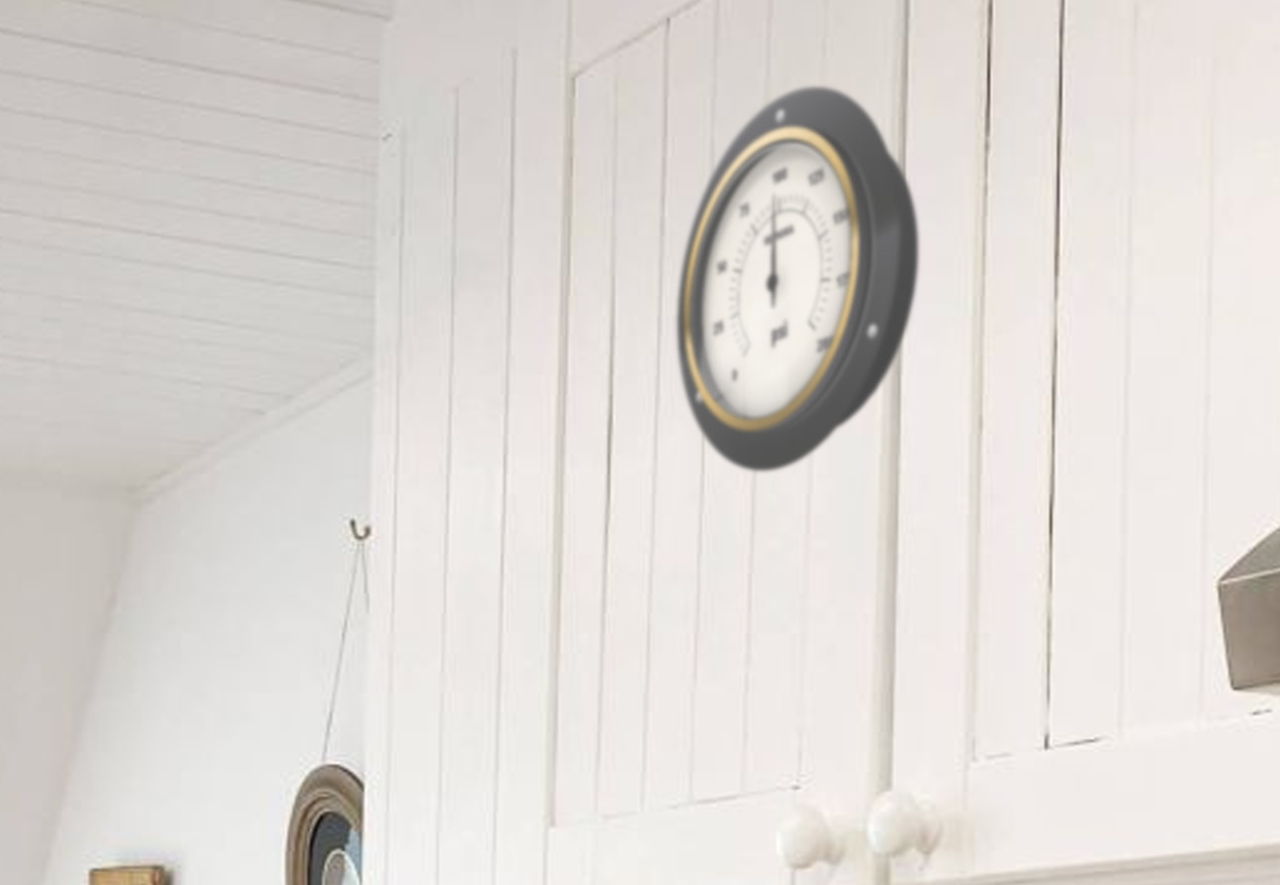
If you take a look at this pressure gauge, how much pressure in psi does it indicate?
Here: 100 psi
